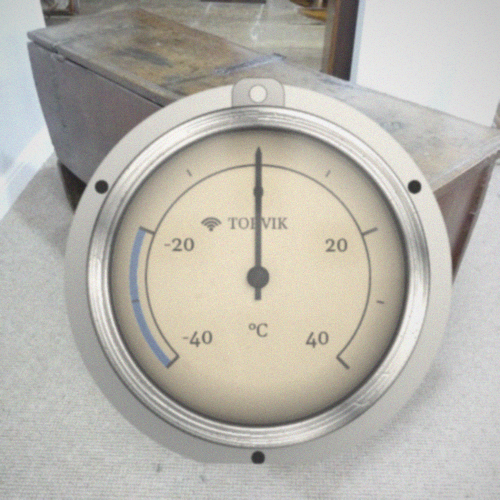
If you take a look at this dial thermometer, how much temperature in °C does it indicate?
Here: 0 °C
